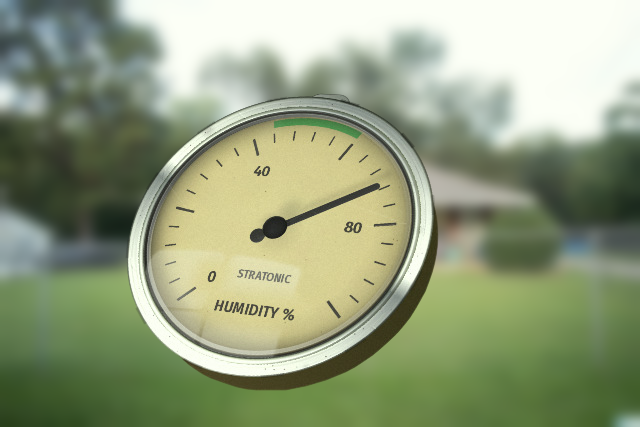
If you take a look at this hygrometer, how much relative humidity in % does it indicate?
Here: 72 %
